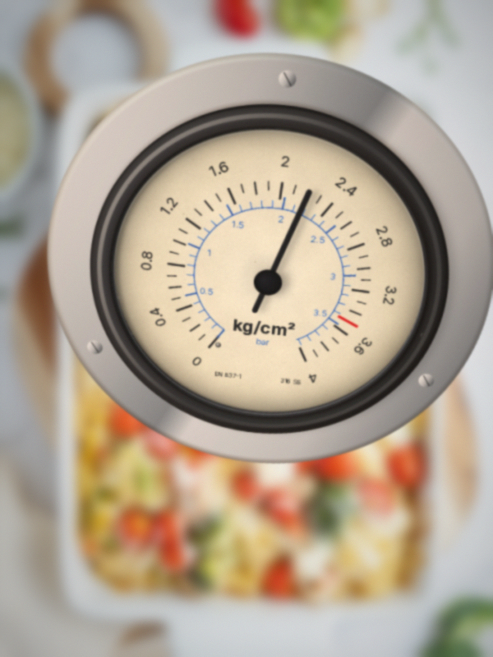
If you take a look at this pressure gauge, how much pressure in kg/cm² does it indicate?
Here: 2.2 kg/cm²
